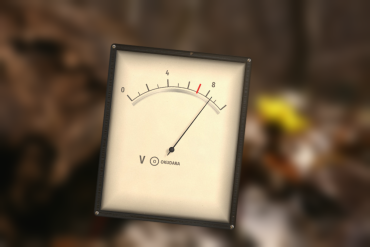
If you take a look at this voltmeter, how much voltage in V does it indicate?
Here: 8.5 V
